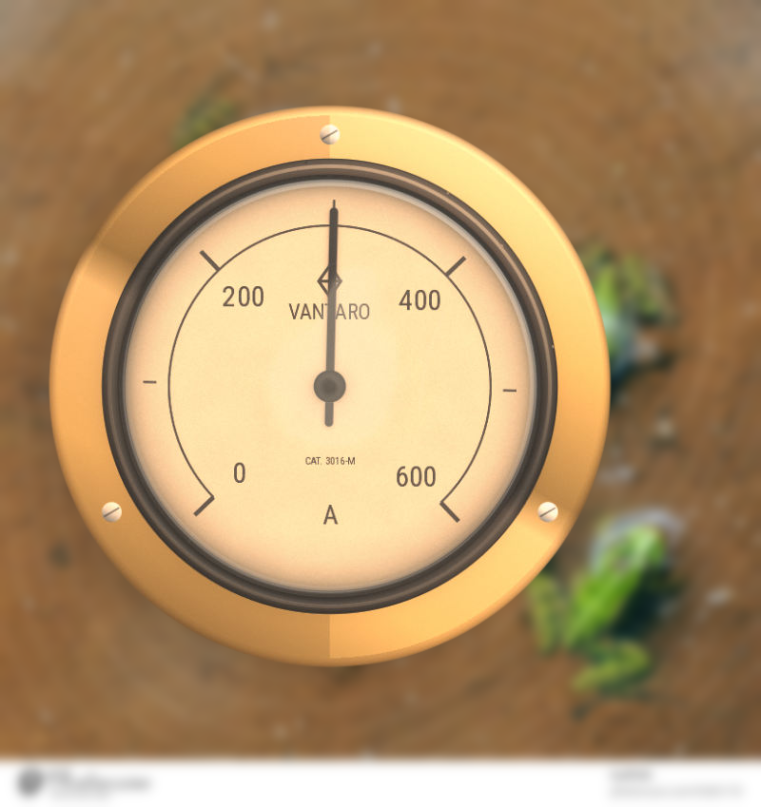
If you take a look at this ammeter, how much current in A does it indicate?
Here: 300 A
